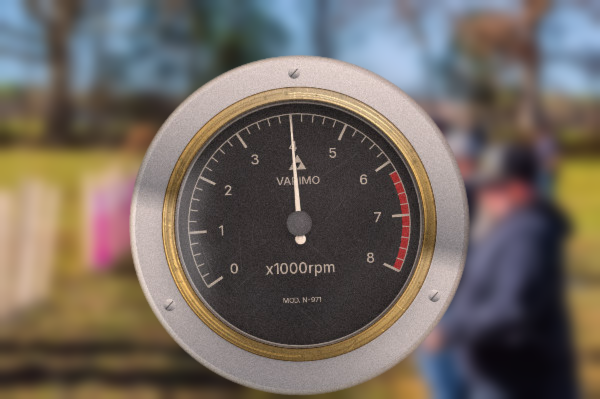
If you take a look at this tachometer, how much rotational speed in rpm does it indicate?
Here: 4000 rpm
